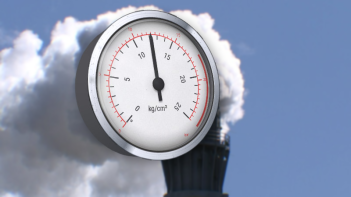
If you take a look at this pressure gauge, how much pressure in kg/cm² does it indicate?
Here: 12 kg/cm²
